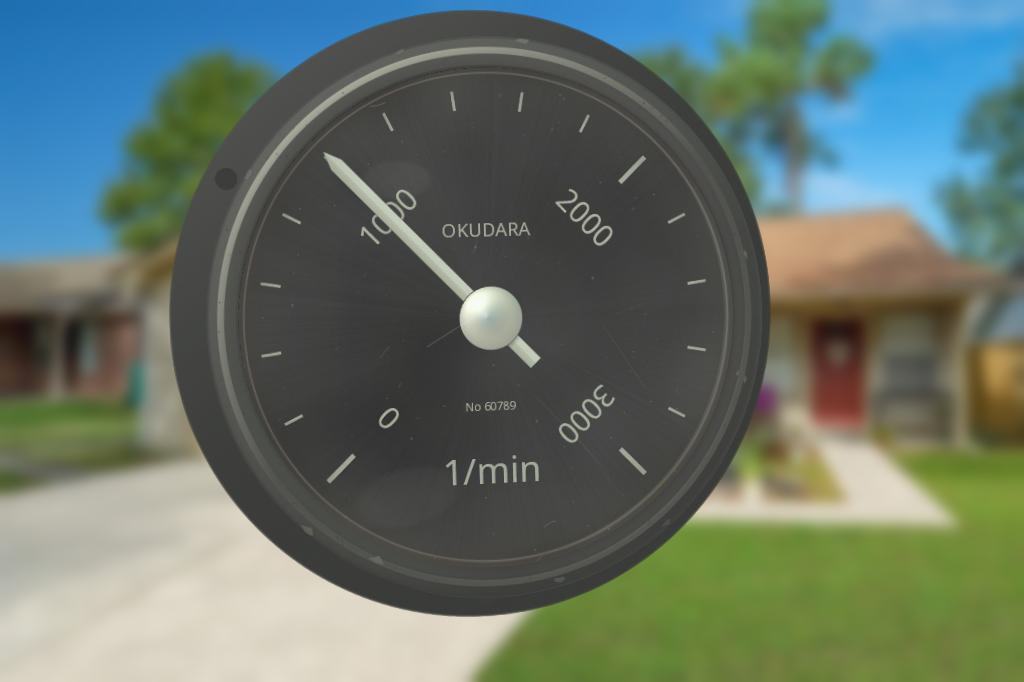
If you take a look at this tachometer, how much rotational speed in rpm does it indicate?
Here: 1000 rpm
